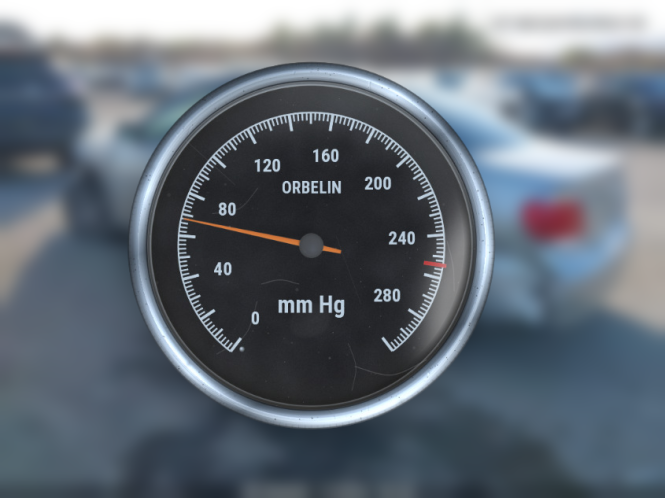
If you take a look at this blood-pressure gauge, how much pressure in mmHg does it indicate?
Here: 68 mmHg
